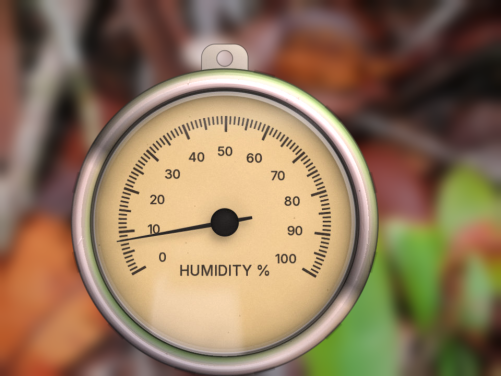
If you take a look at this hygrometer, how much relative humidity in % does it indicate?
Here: 8 %
